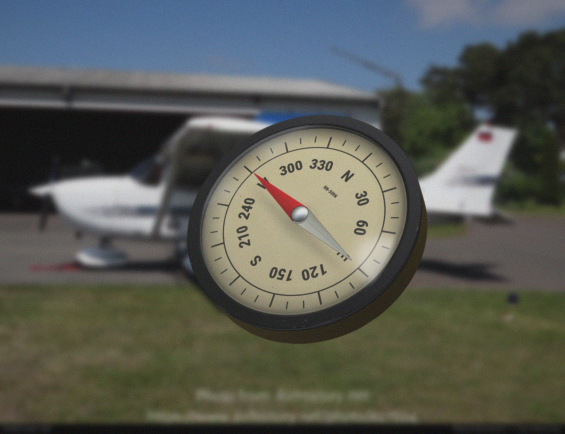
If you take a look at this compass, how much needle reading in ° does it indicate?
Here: 270 °
